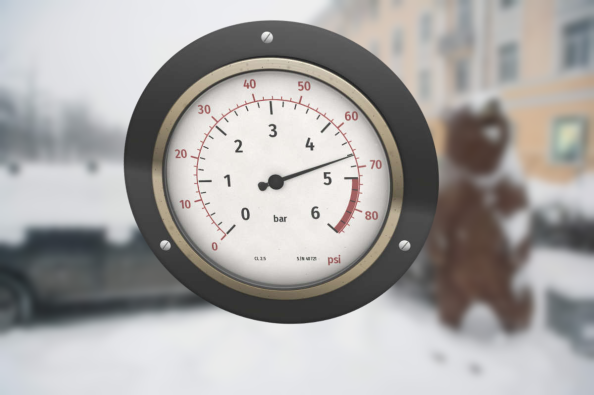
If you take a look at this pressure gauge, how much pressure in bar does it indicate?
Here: 4.6 bar
